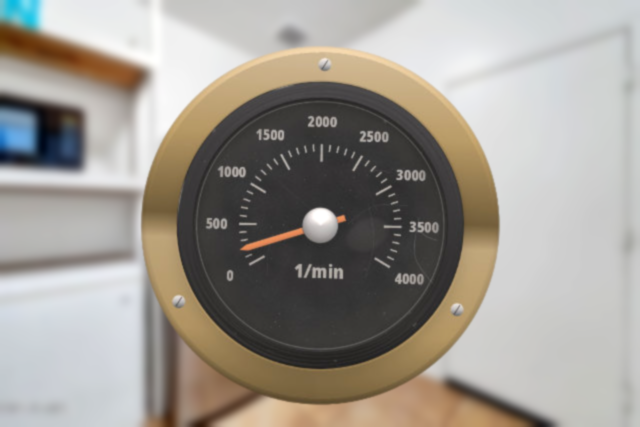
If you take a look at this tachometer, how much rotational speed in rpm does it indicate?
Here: 200 rpm
